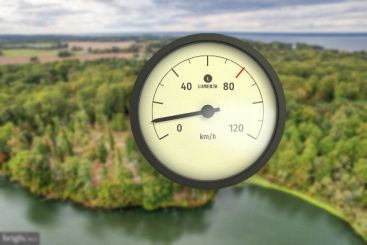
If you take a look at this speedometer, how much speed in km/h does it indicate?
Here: 10 km/h
